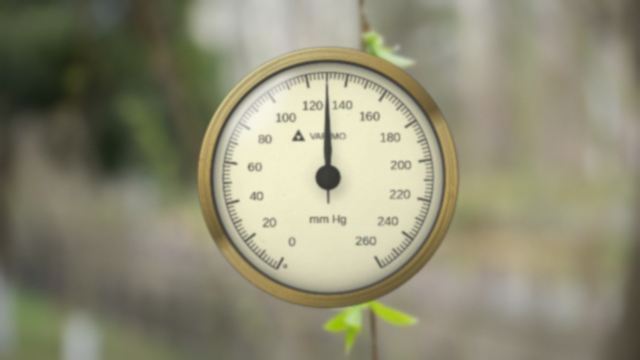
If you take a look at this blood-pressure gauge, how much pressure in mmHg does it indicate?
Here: 130 mmHg
